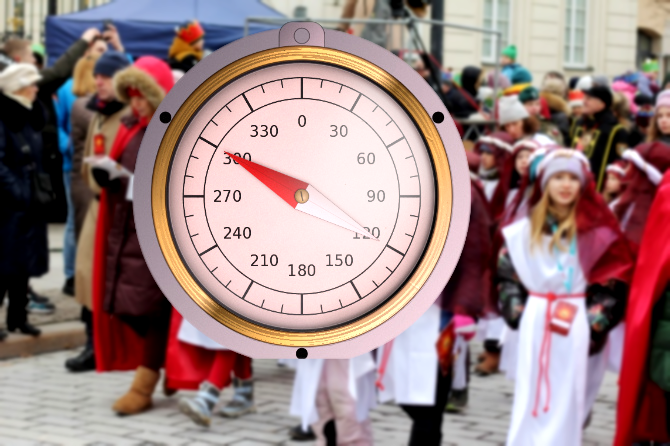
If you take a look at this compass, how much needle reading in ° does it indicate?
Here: 300 °
